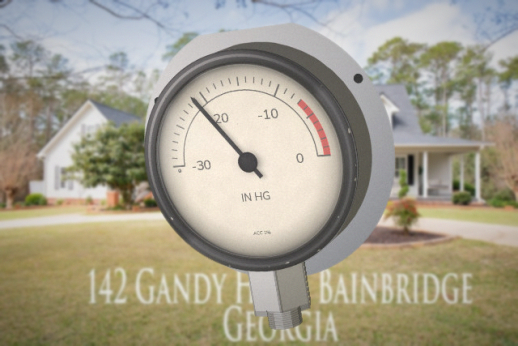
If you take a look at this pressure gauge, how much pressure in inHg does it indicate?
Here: -21 inHg
